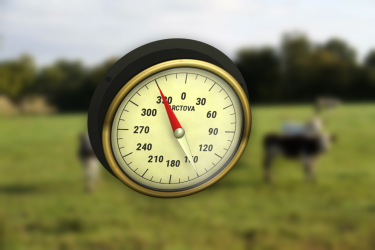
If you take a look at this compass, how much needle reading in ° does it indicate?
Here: 330 °
